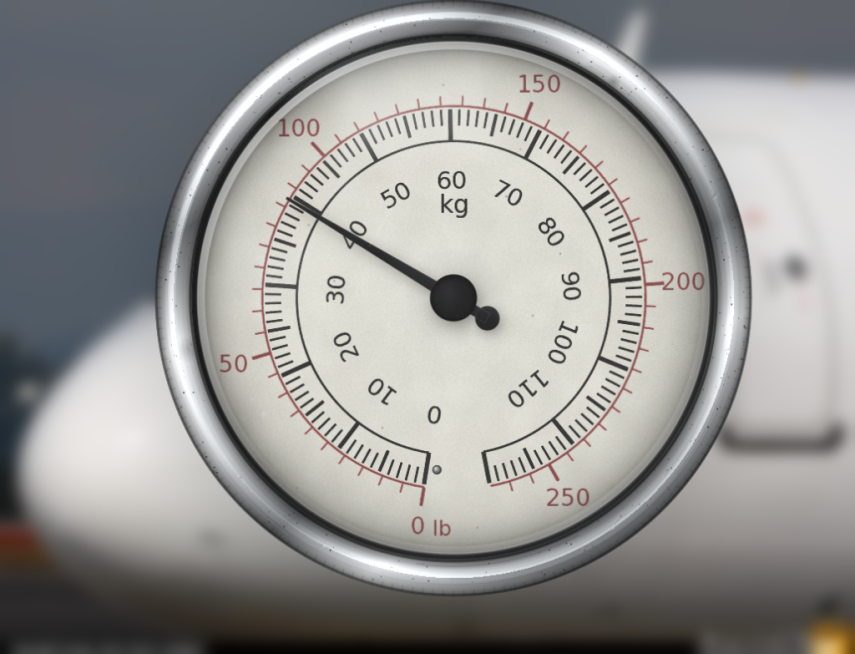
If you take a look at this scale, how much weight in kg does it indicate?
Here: 39.5 kg
